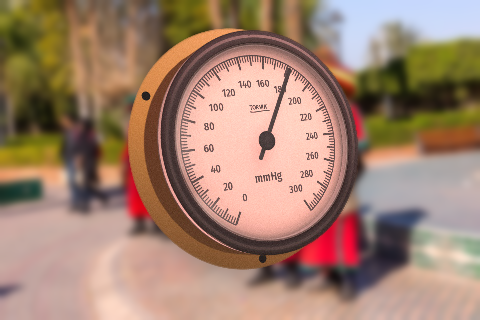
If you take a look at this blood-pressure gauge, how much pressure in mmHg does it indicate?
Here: 180 mmHg
